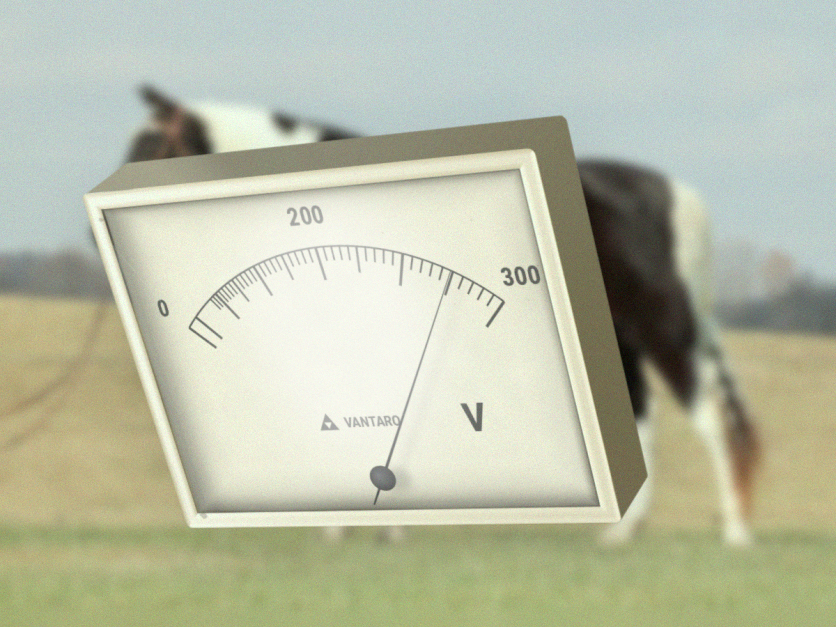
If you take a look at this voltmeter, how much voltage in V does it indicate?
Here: 275 V
